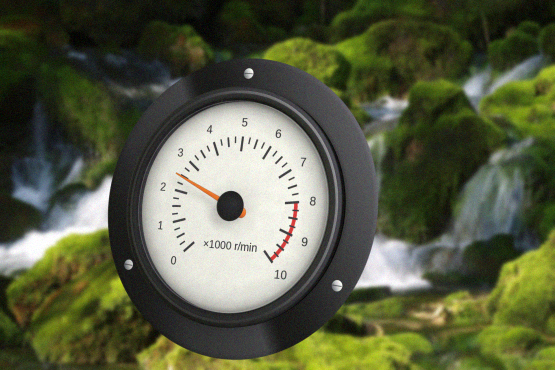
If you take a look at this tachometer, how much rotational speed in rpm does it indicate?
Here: 2500 rpm
